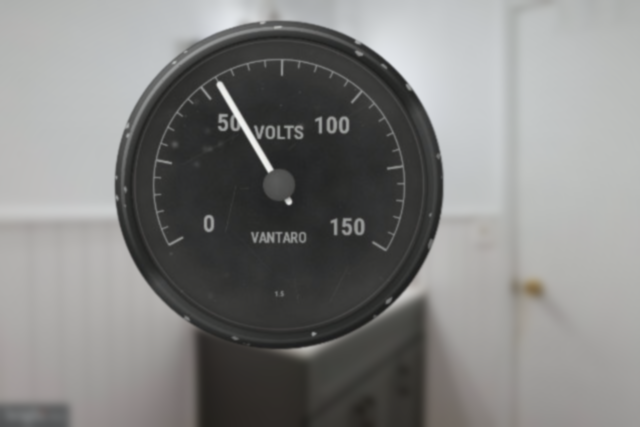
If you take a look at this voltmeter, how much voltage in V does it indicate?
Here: 55 V
